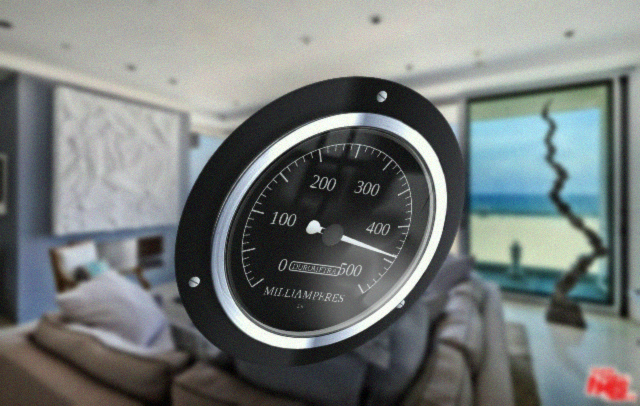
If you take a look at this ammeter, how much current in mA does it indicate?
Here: 440 mA
